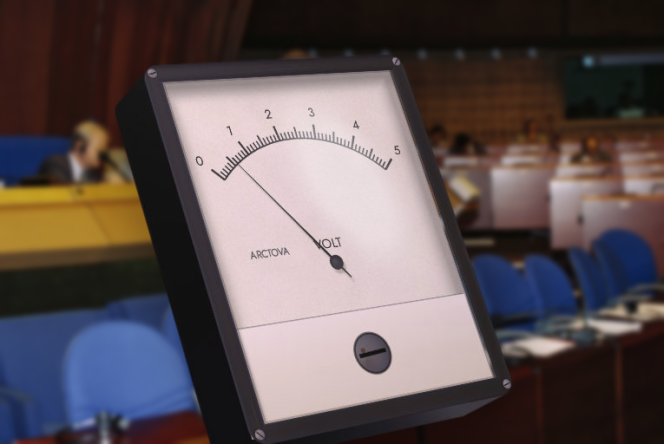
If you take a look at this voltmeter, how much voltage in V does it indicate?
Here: 0.5 V
